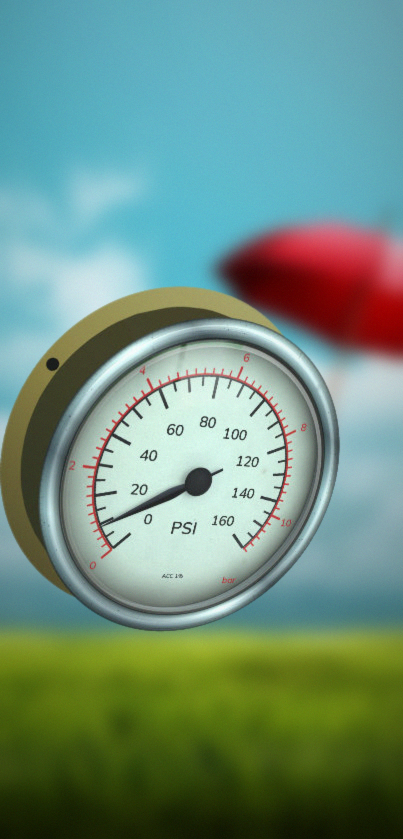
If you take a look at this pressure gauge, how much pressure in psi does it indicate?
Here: 10 psi
